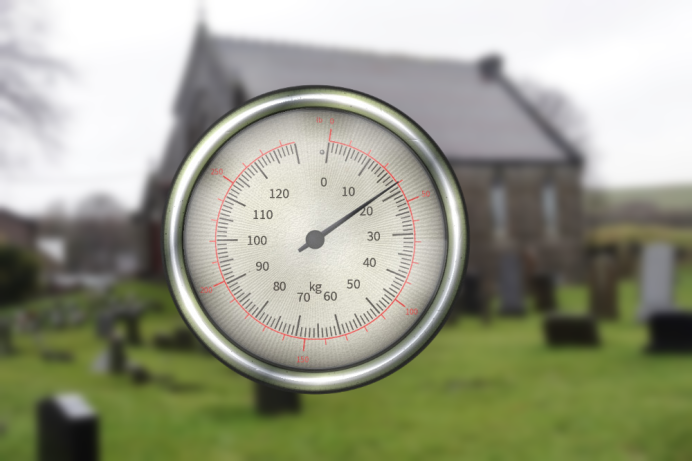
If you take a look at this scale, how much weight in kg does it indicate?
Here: 18 kg
